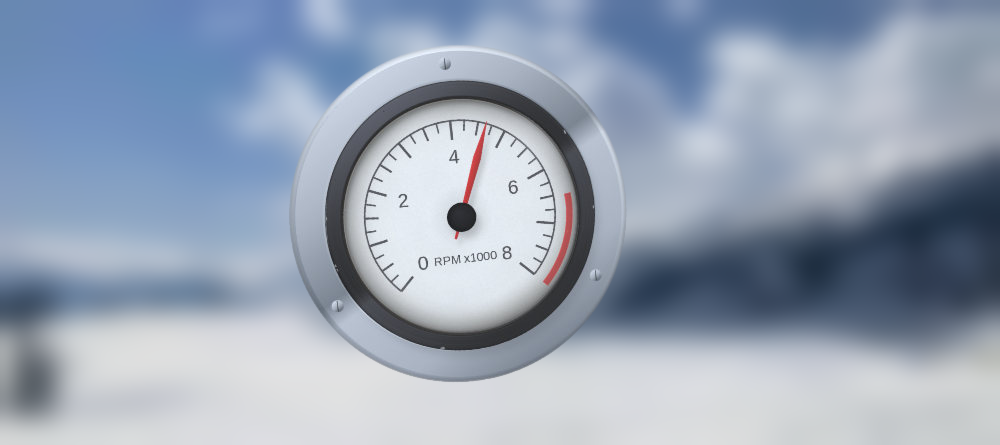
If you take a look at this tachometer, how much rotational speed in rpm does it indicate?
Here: 4625 rpm
